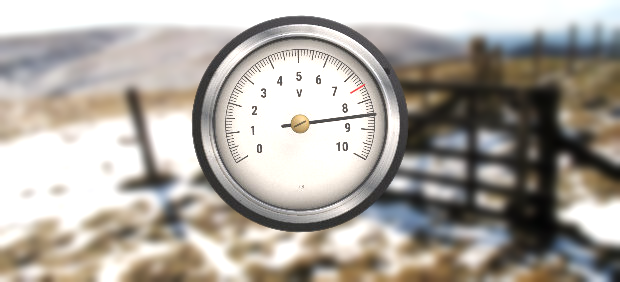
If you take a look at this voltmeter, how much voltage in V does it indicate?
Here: 8.5 V
